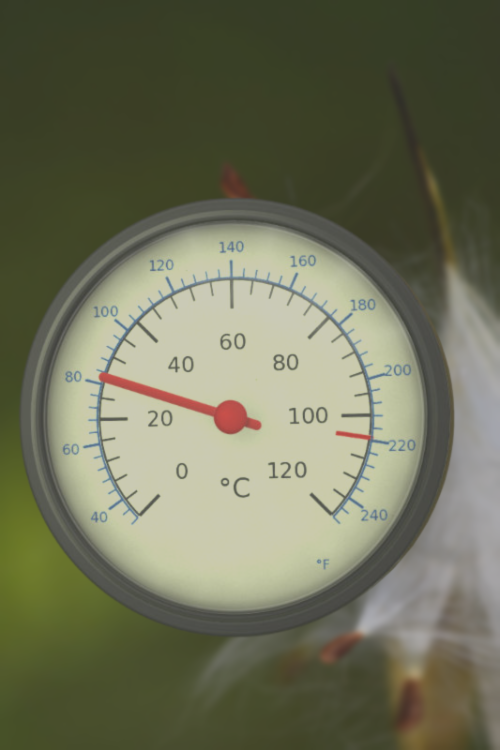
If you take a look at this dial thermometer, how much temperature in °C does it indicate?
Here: 28 °C
